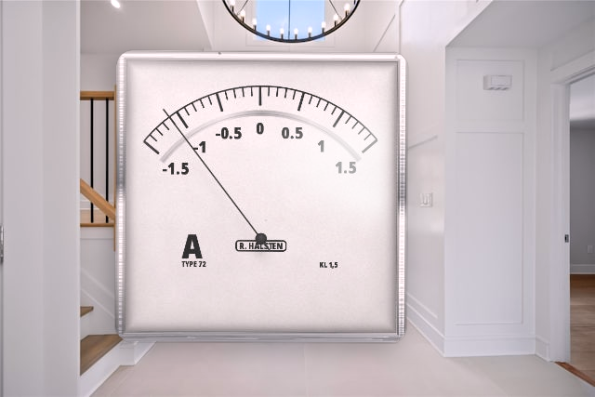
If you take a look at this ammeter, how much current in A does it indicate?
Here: -1.1 A
